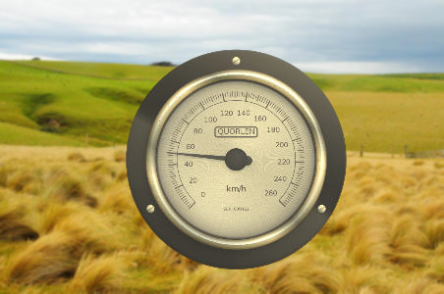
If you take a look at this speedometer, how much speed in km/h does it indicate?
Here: 50 km/h
